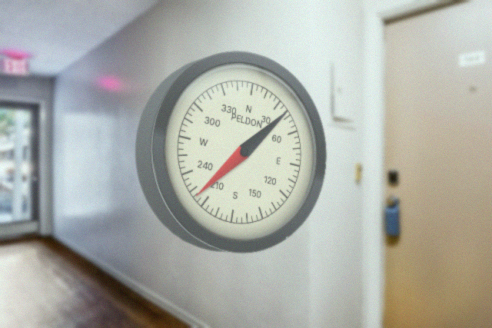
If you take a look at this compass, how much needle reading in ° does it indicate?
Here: 220 °
